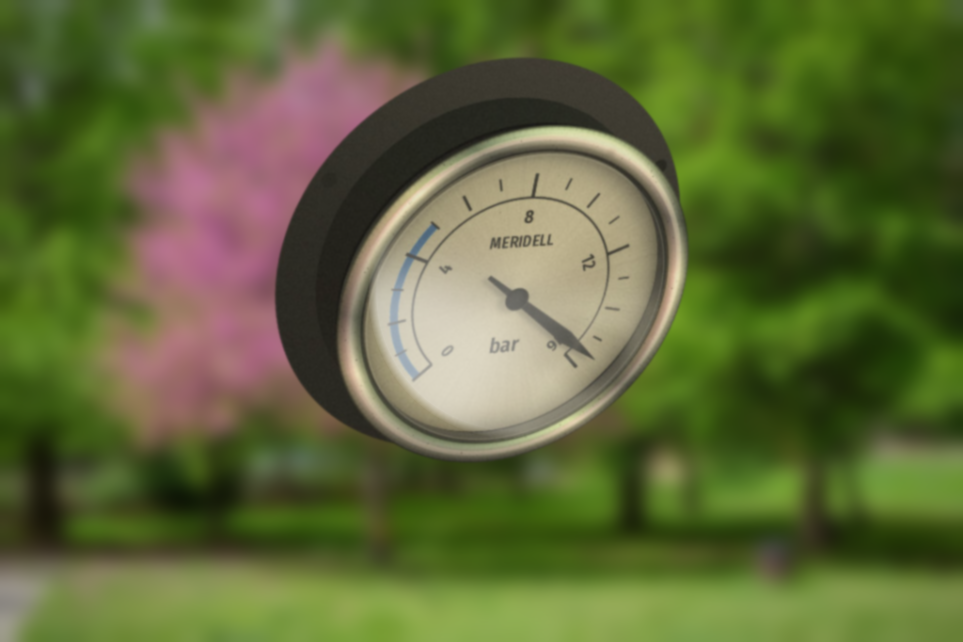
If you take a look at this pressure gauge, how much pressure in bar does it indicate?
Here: 15.5 bar
